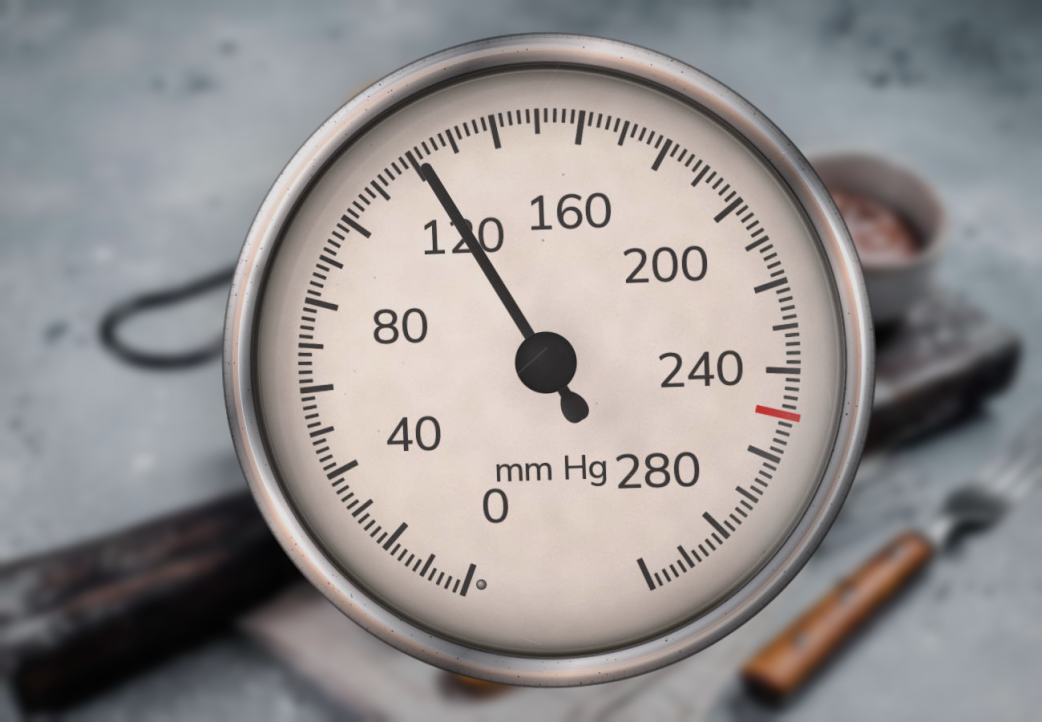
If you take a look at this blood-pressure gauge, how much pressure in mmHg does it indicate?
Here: 122 mmHg
